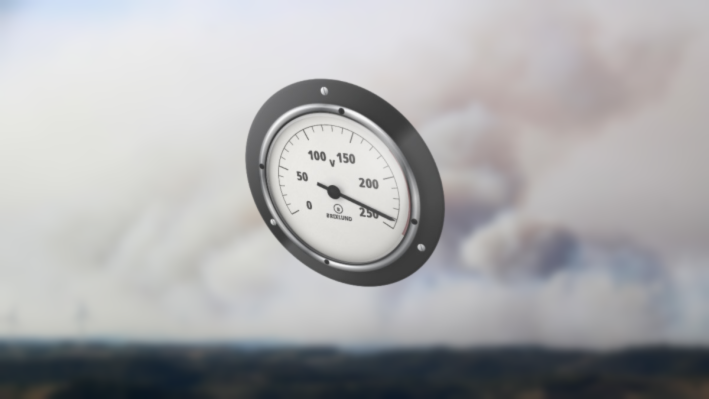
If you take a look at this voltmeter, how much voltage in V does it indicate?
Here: 240 V
